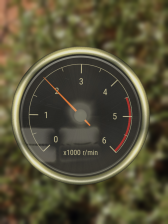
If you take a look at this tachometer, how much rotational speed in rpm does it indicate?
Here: 2000 rpm
